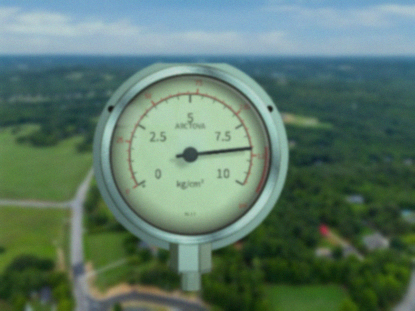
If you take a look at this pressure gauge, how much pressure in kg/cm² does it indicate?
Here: 8.5 kg/cm²
